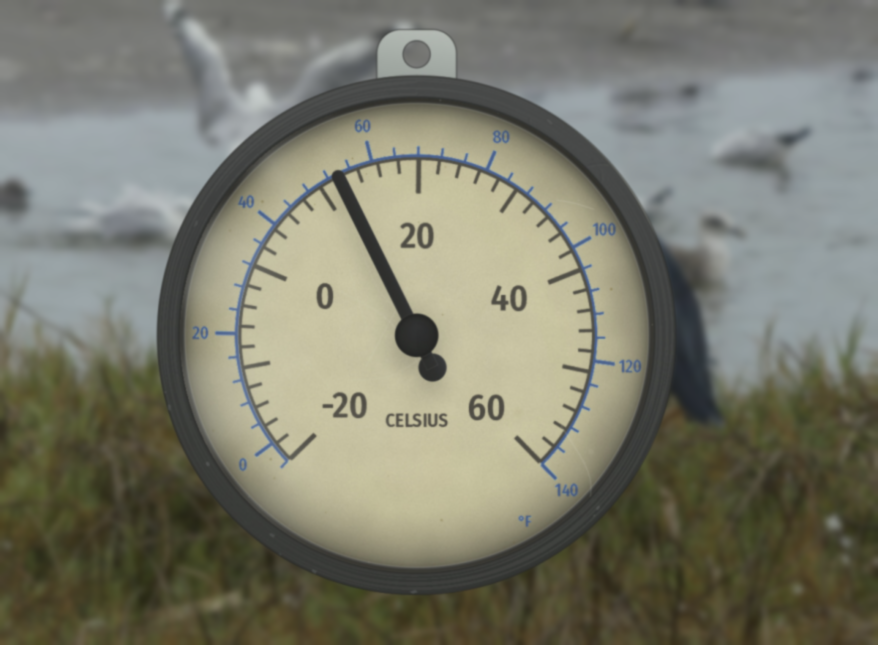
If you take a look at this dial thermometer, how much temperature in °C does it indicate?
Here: 12 °C
